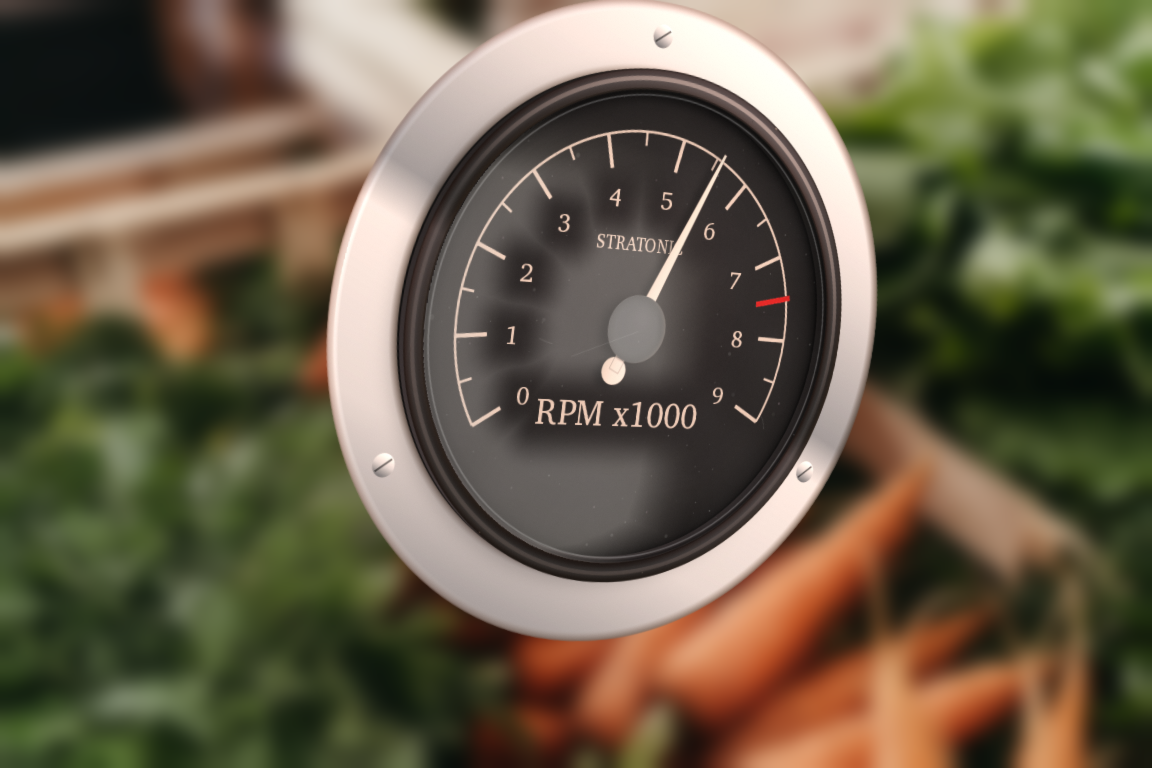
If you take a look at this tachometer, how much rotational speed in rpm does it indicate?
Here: 5500 rpm
